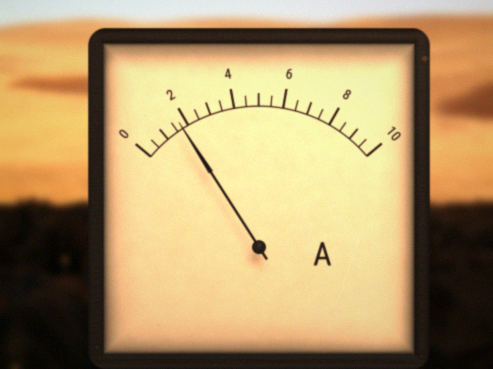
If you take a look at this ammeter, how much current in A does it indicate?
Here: 1.75 A
